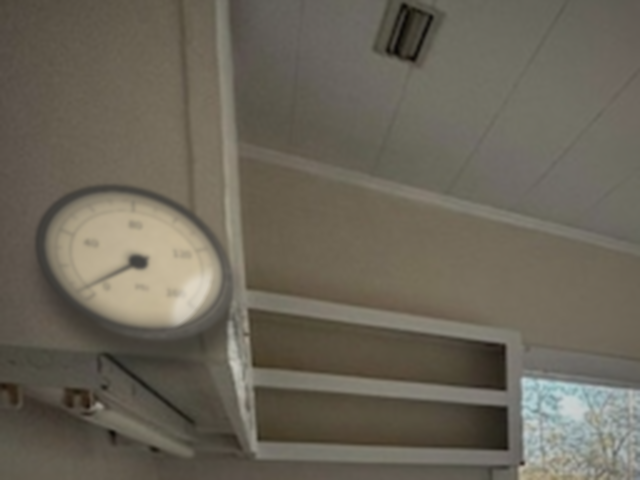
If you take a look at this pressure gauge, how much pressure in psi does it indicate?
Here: 5 psi
